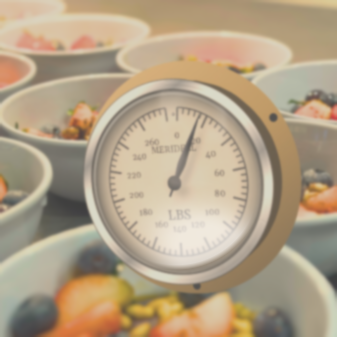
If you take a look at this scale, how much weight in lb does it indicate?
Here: 16 lb
